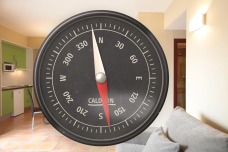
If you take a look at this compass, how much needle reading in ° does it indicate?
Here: 170 °
